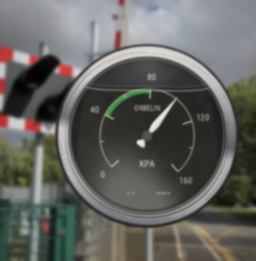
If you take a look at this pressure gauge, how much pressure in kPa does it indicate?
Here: 100 kPa
